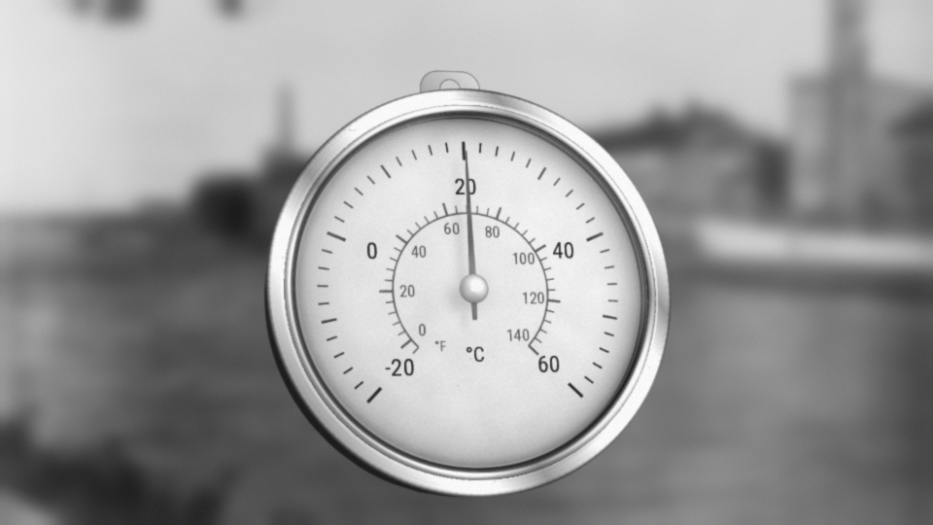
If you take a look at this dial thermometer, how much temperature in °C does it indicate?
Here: 20 °C
